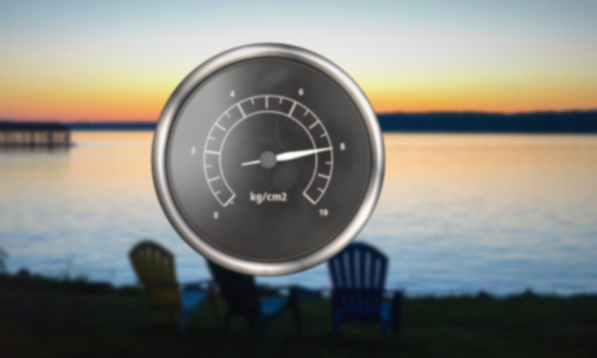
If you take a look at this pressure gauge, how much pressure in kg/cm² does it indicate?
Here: 8 kg/cm²
